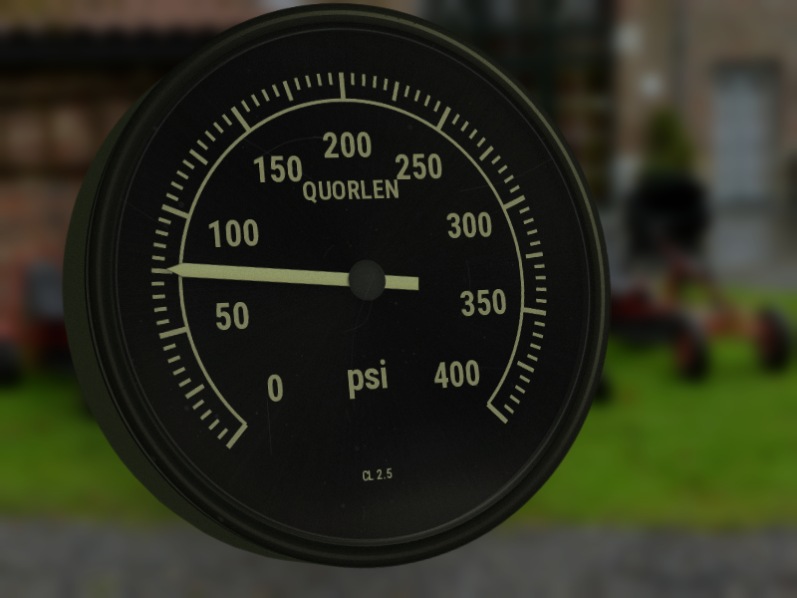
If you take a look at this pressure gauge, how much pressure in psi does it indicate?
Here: 75 psi
